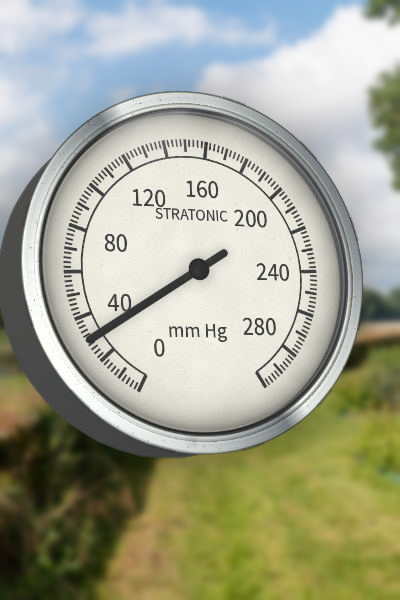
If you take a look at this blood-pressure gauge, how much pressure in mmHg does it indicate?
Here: 30 mmHg
